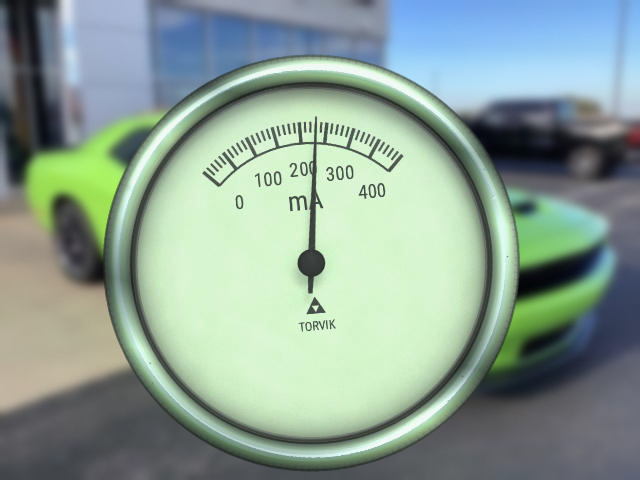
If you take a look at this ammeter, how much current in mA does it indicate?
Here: 230 mA
